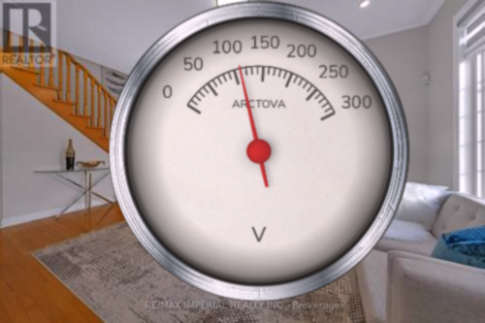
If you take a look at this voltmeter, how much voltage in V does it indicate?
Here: 110 V
